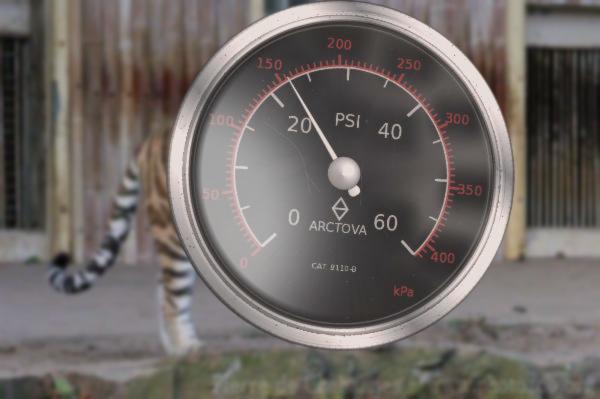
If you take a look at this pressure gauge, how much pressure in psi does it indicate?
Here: 22.5 psi
